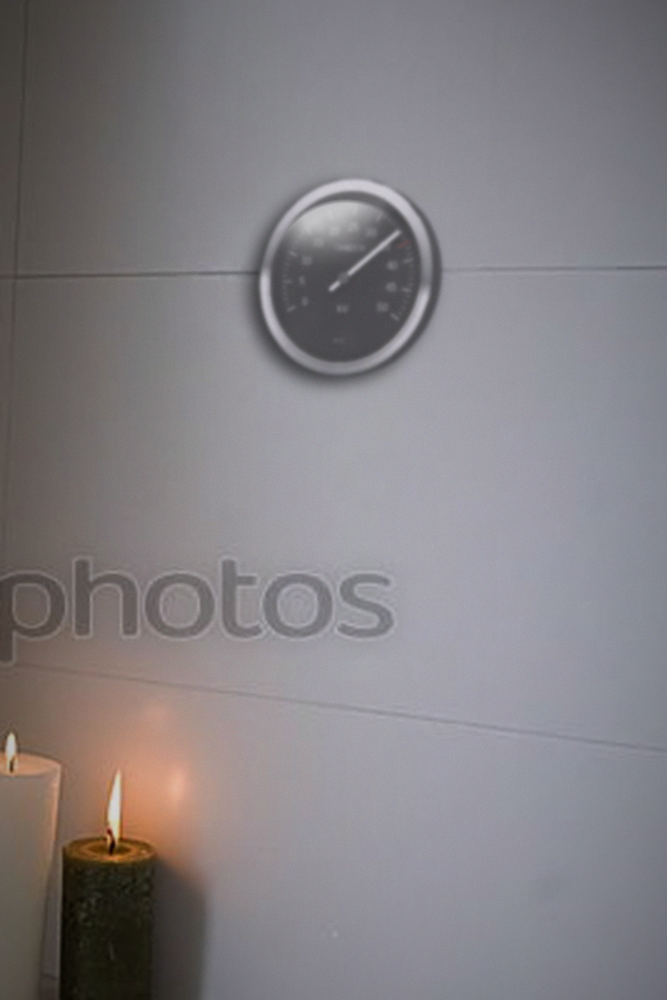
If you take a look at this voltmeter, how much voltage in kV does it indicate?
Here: 35 kV
